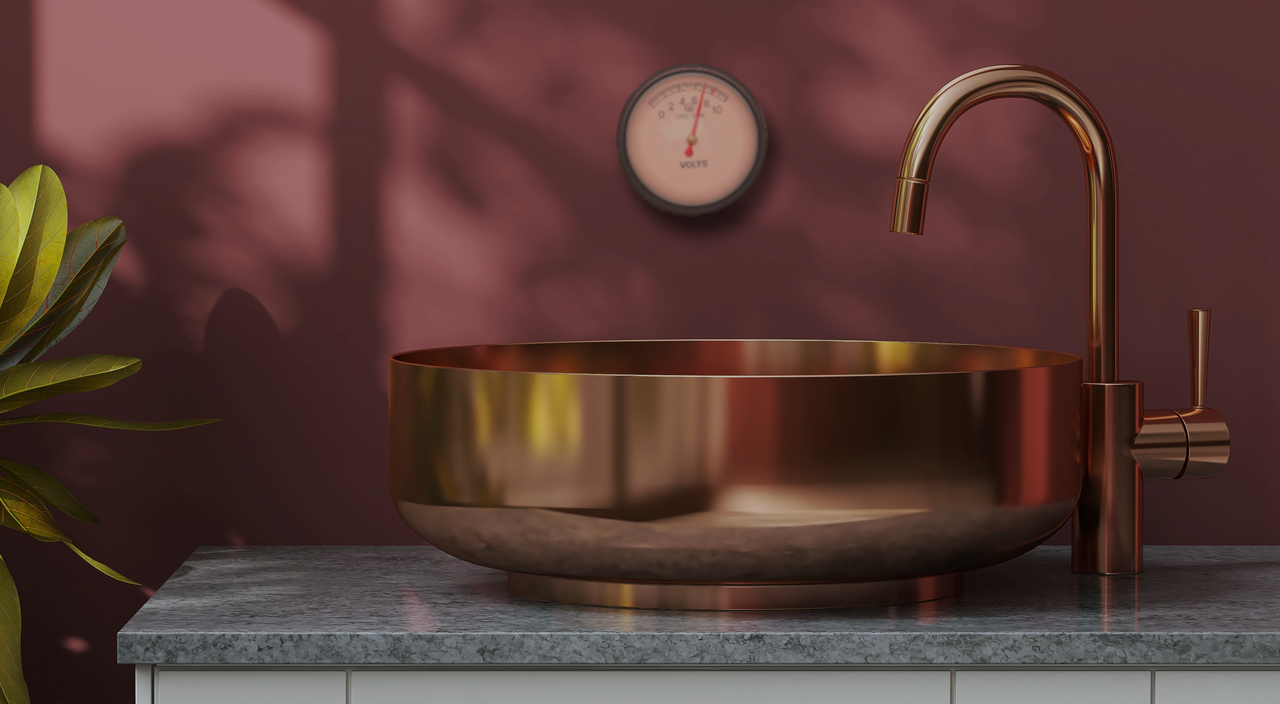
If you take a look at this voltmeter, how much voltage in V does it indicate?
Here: 7 V
